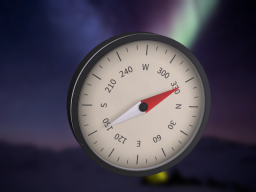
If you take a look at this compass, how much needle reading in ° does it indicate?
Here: 330 °
